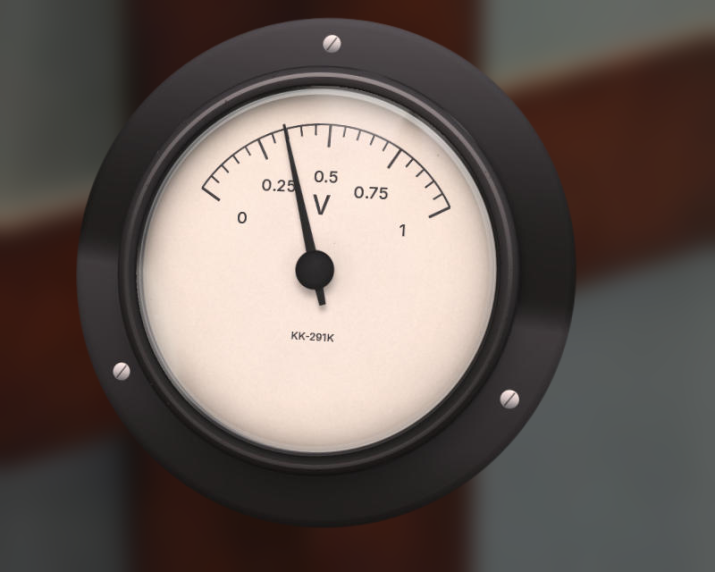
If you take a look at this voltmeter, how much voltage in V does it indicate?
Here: 0.35 V
